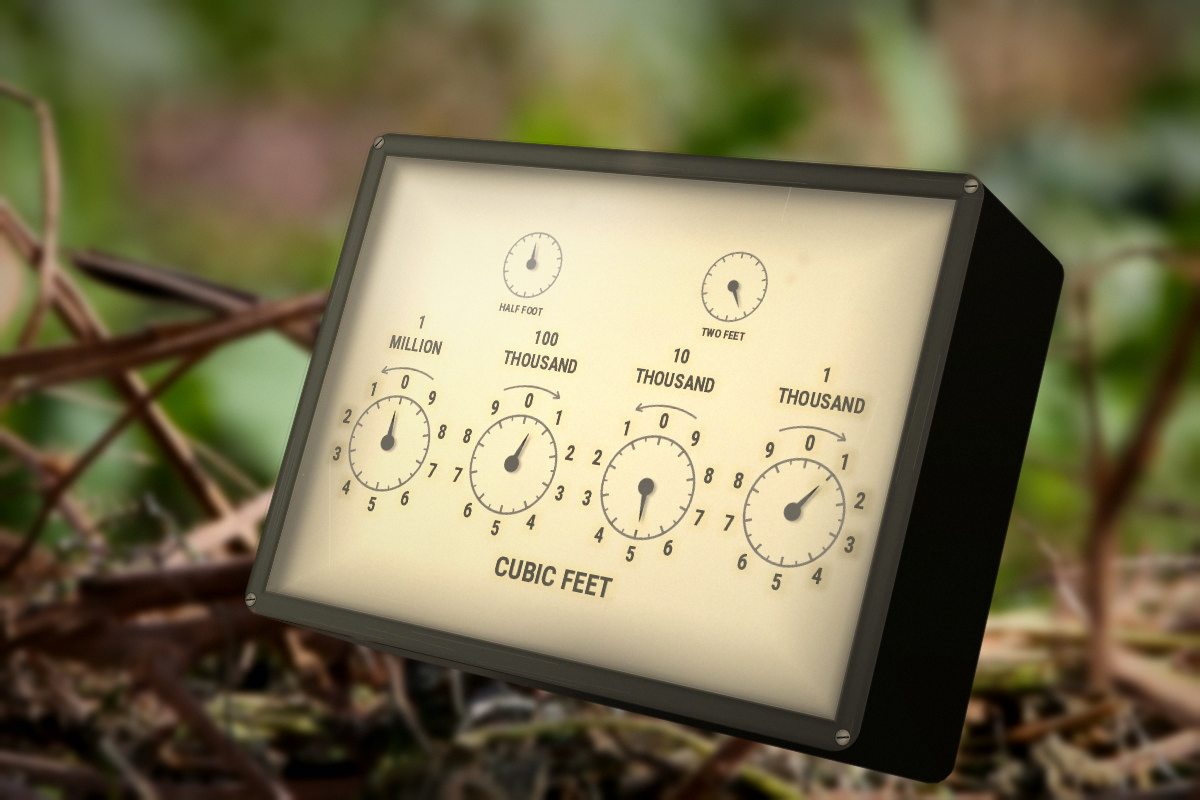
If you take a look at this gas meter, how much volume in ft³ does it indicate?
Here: 5100 ft³
